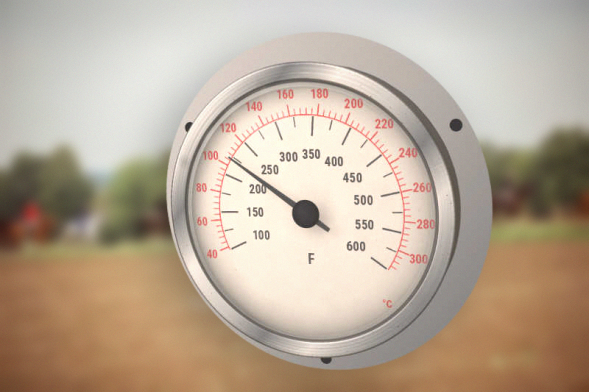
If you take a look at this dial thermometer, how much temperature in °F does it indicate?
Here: 225 °F
